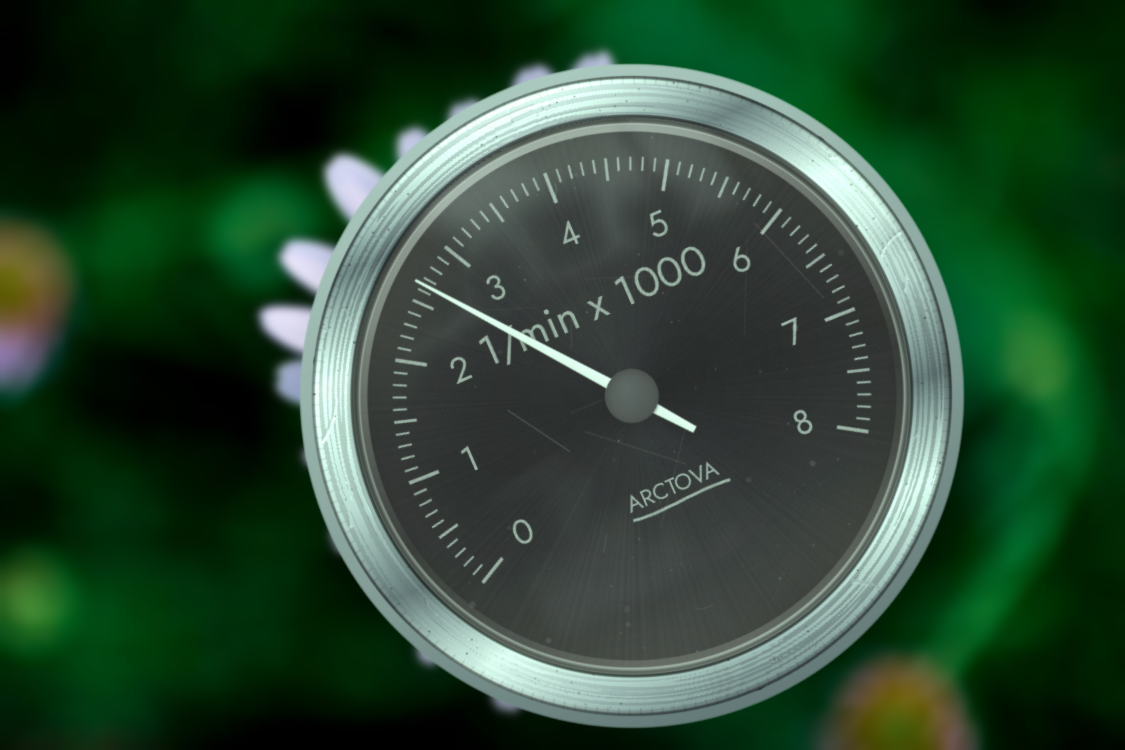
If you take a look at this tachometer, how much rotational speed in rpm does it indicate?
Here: 2650 rpm
